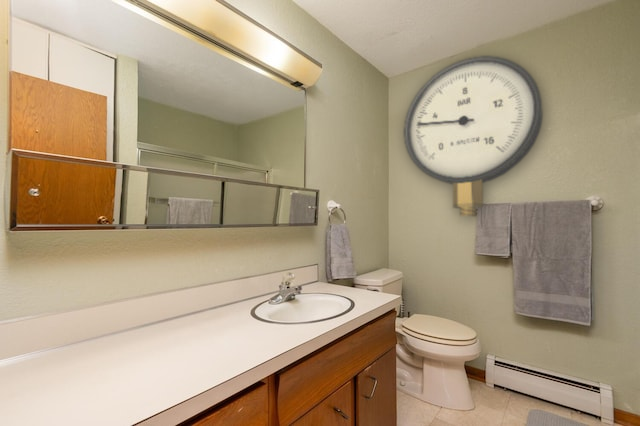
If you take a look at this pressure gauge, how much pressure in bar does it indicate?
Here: 3 bar
